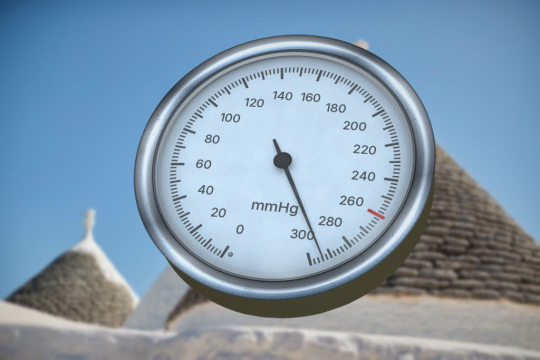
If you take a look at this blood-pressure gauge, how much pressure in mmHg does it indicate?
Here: 294 mmHg
